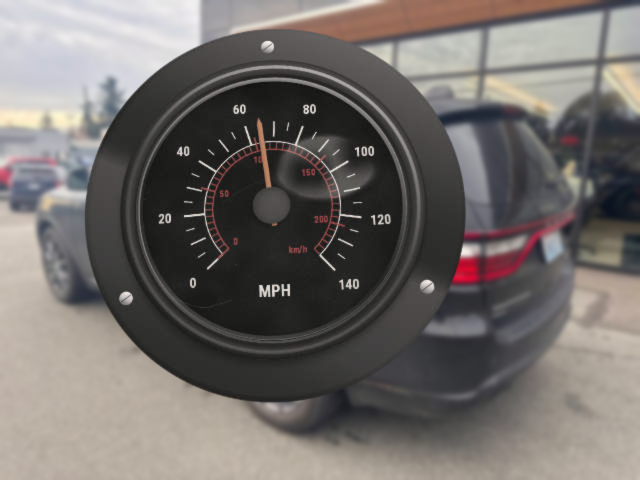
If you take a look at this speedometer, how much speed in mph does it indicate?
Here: 65 mph
